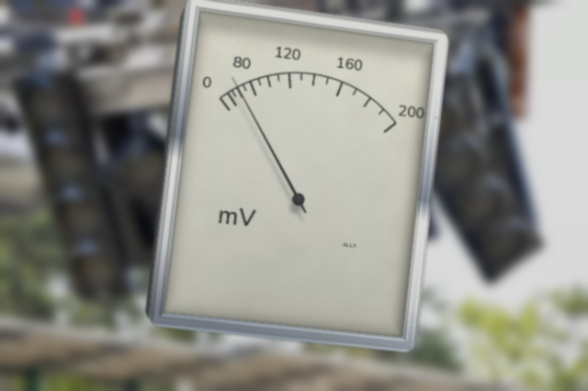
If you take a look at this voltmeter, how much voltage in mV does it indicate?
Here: 60 mV
